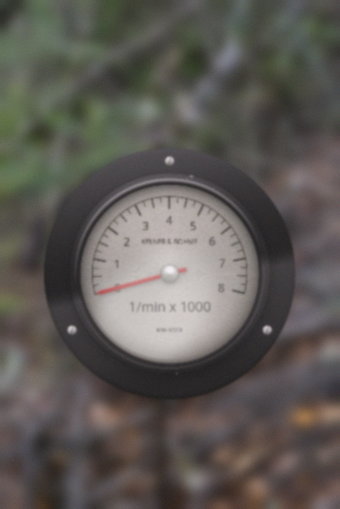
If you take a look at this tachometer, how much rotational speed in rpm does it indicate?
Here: 0 rpm
